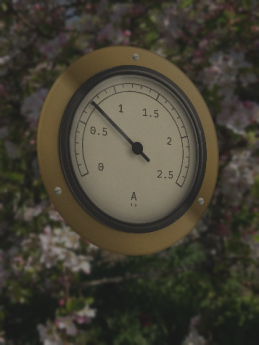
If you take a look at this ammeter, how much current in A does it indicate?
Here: 0.7 A
